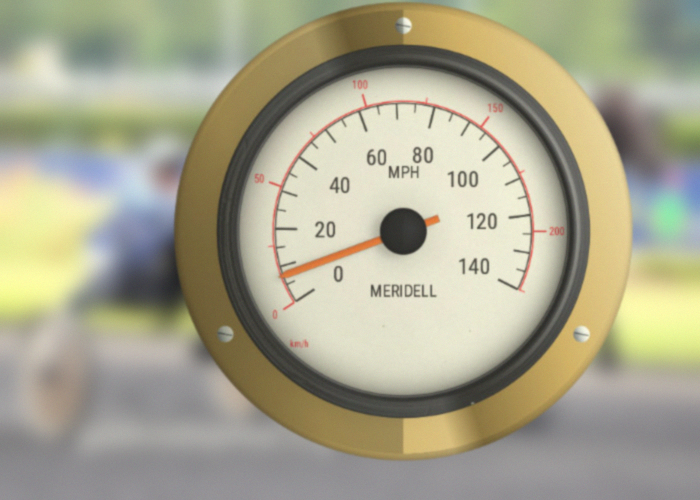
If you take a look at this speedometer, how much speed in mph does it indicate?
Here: 7.5 mph
